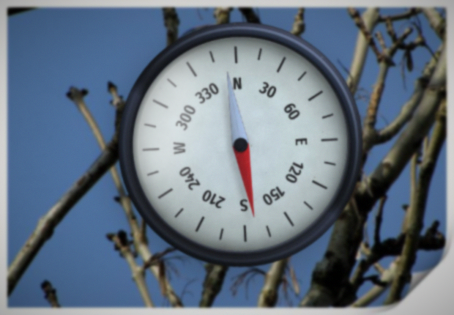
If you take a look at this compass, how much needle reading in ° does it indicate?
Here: 172.5 °
